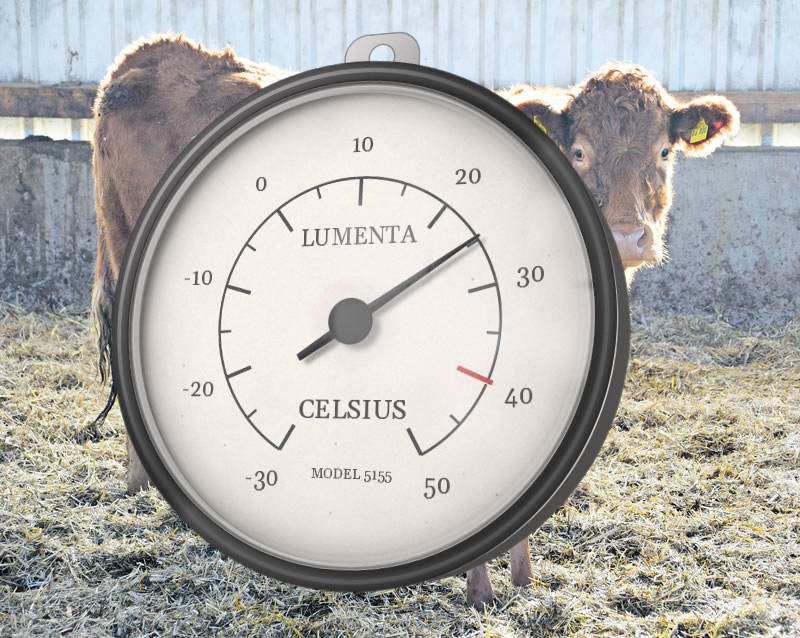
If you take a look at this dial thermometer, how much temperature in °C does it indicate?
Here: 25 °C
